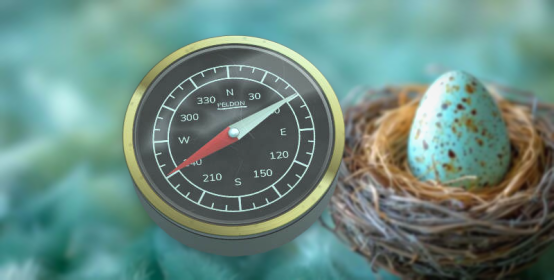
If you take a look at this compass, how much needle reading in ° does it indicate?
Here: 240 °
